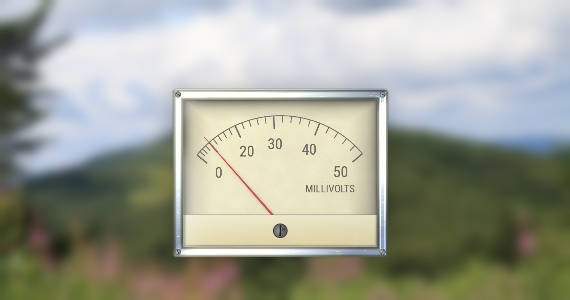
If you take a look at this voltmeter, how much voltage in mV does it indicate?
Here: 10 mV
